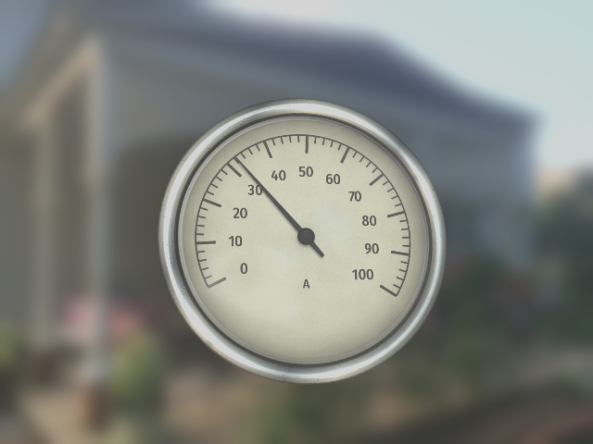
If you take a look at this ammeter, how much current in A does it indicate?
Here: 32 A
